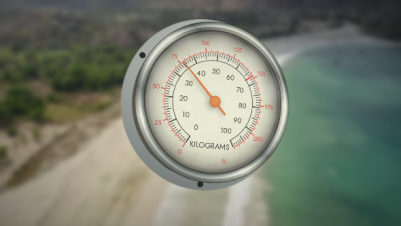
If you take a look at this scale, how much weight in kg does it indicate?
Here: 35 kg
